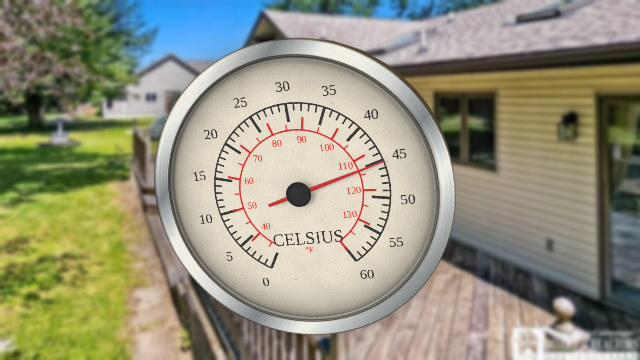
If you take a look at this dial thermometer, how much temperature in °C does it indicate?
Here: 45 °C
